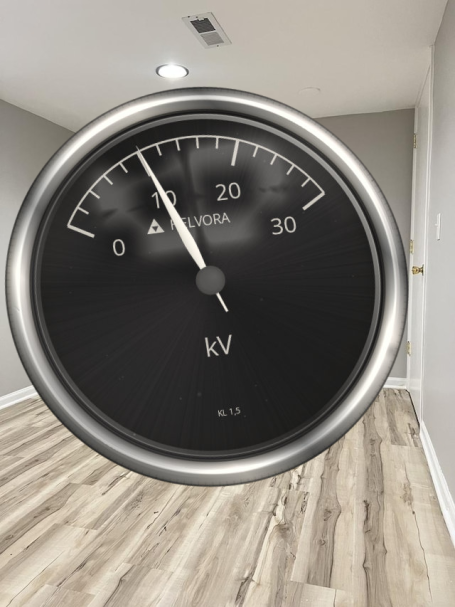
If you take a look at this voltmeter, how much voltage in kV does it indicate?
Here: 10 kV
